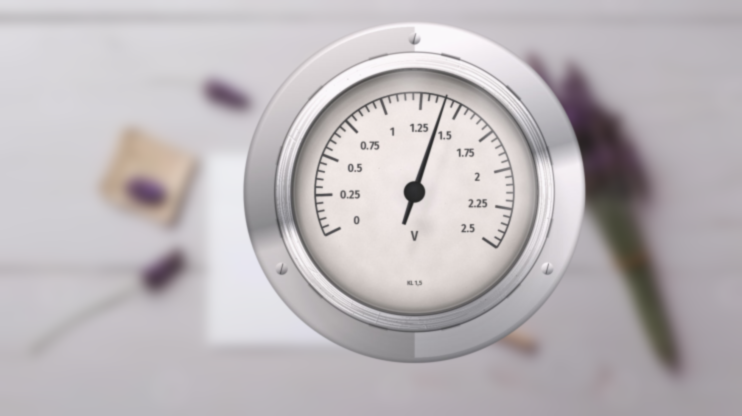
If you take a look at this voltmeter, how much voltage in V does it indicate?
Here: 1.4 V
